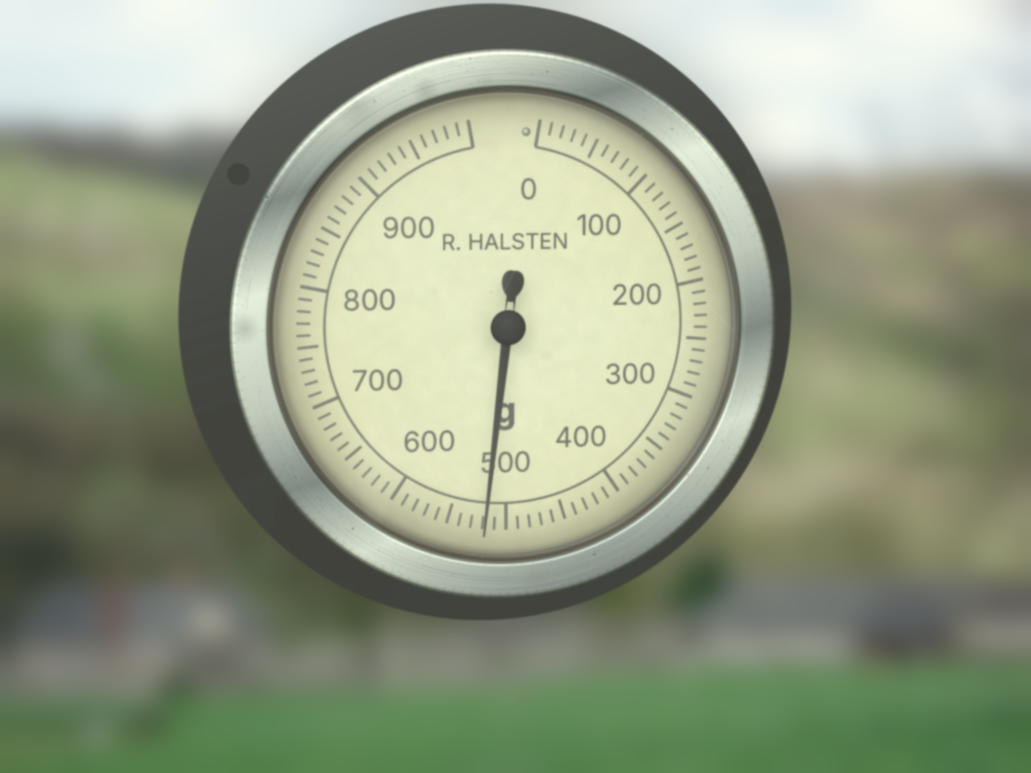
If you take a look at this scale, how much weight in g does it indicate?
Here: 520 g
